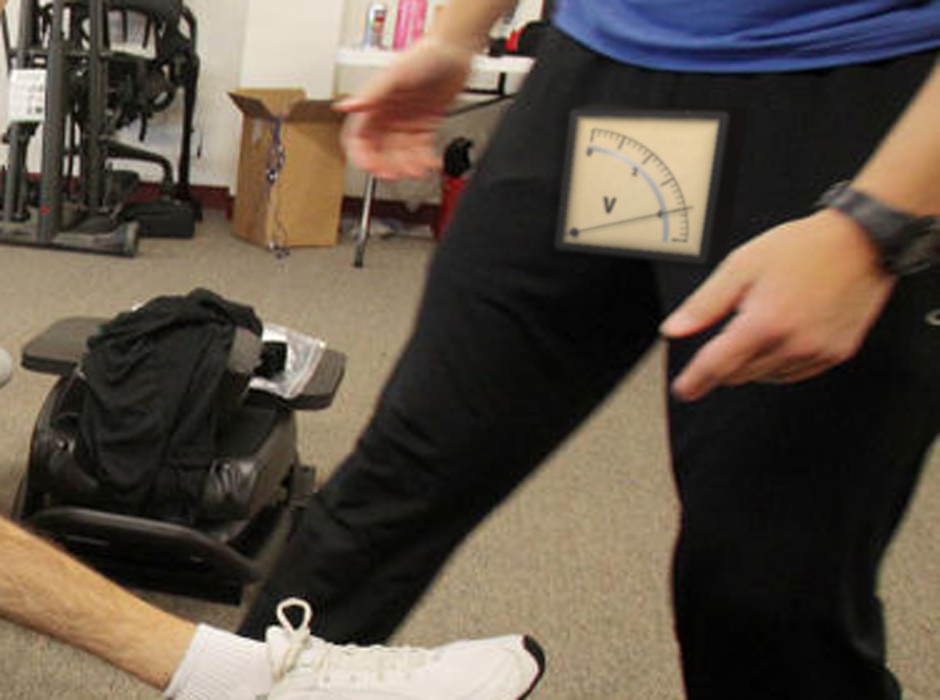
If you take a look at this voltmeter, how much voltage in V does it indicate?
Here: 4 V
